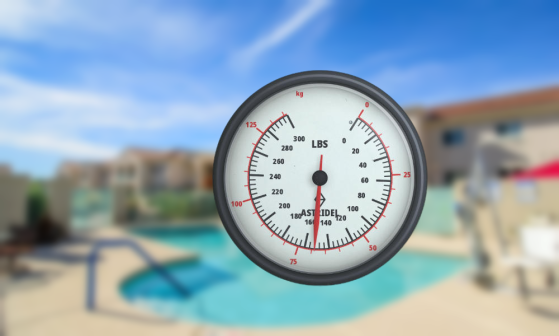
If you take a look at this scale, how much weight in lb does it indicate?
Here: 152 lb
